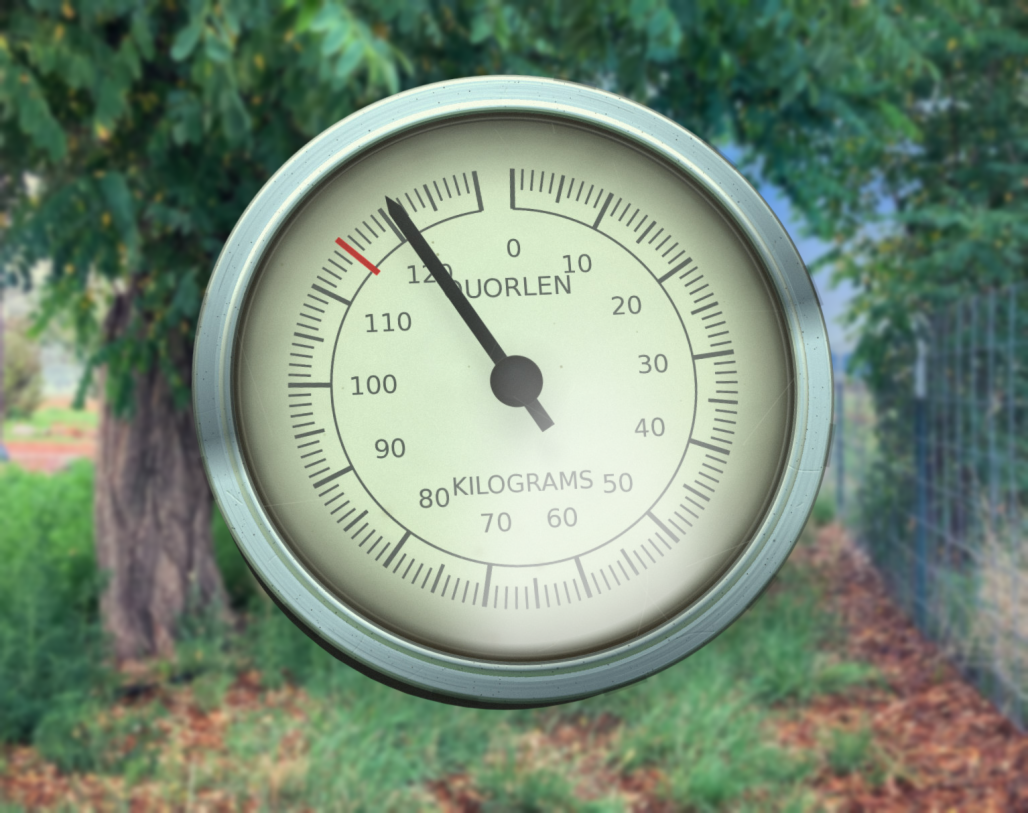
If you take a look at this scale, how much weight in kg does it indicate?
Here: 121 kg
